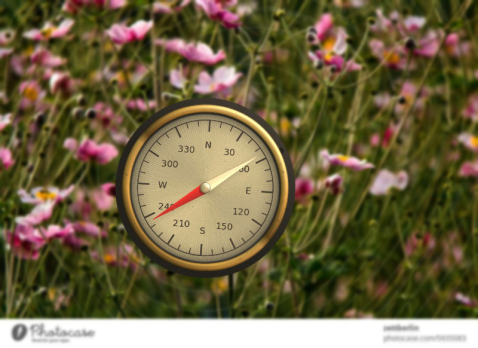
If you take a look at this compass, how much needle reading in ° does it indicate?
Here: 235 °
